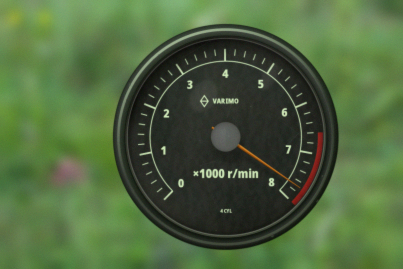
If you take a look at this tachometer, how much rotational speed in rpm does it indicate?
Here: 7700 rpm
